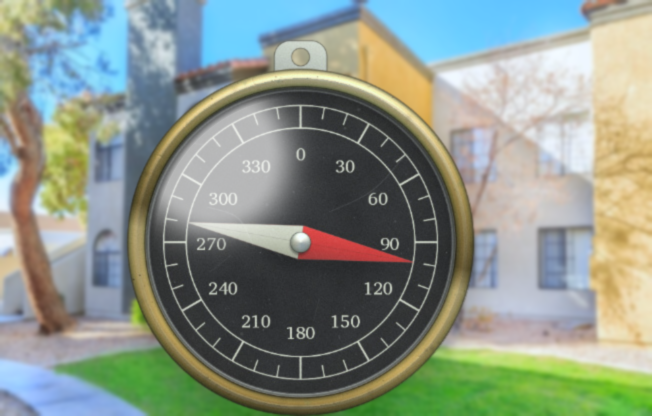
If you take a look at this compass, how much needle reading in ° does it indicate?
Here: 100 °
